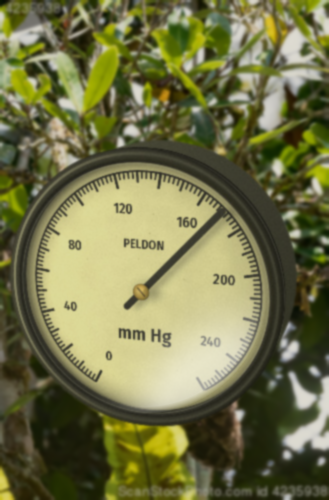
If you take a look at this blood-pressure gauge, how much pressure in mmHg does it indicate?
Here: 170 mmHg
